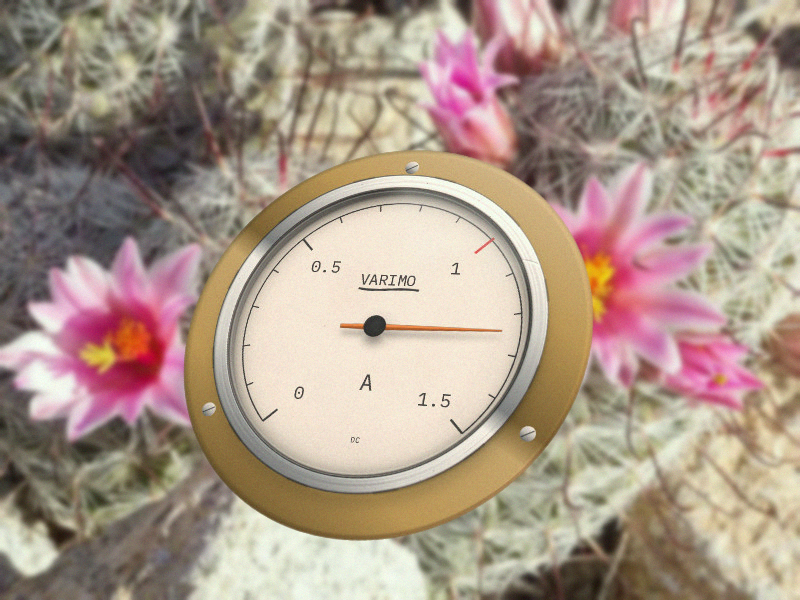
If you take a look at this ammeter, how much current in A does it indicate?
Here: 1.25 A
